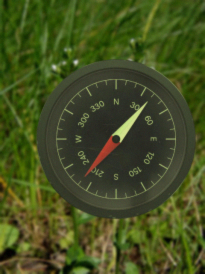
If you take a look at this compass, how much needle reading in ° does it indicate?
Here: 220 °
